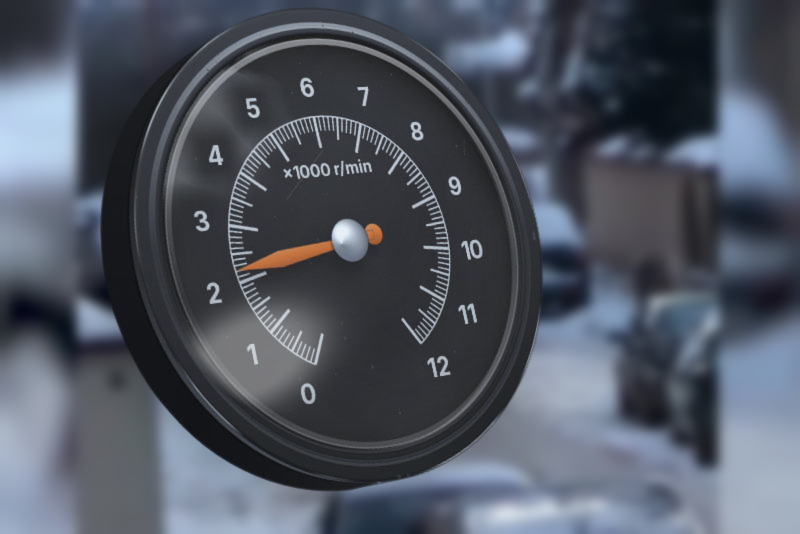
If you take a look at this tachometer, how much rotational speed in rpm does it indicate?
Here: 2200 rpm
